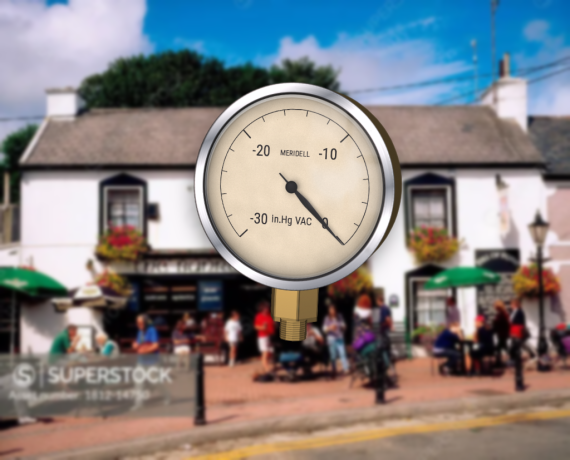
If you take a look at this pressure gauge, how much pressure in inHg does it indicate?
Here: 0 inHg
